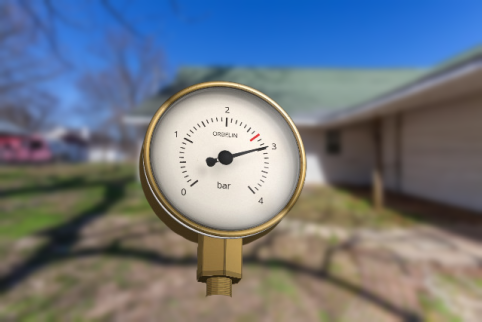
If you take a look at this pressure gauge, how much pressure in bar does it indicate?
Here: 3 bar
